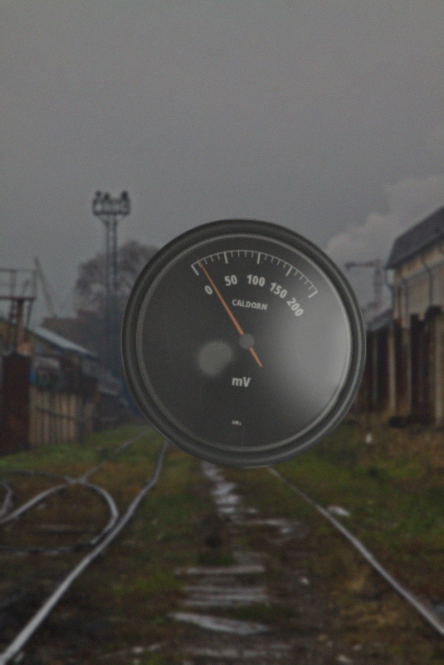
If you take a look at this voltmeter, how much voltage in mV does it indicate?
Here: 10 mV
